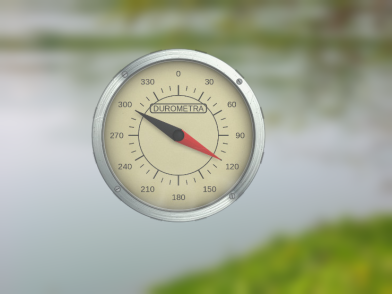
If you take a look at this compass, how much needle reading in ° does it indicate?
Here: 120 °
